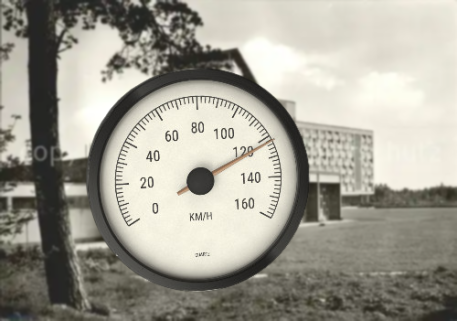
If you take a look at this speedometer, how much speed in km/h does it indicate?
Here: 122 km/h
